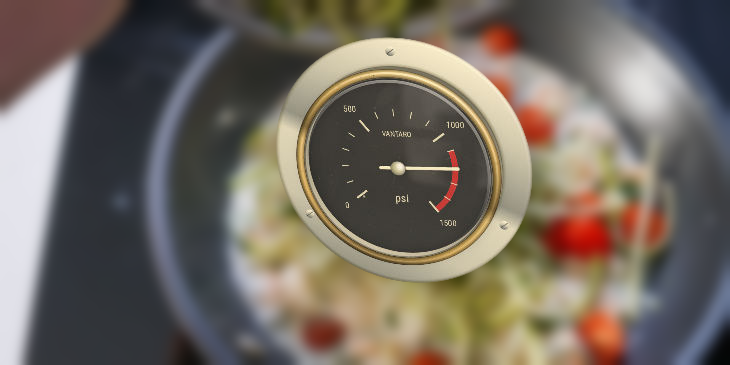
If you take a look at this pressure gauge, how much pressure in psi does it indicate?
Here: 1200 psi
